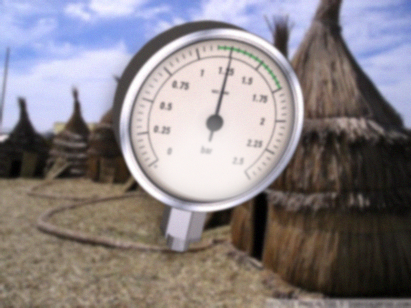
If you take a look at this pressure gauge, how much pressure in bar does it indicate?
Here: 1.25 bar
